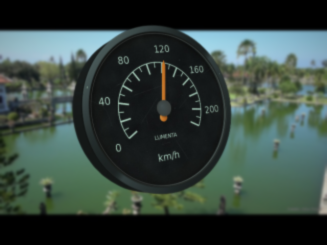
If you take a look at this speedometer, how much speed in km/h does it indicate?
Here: 120 km/h
